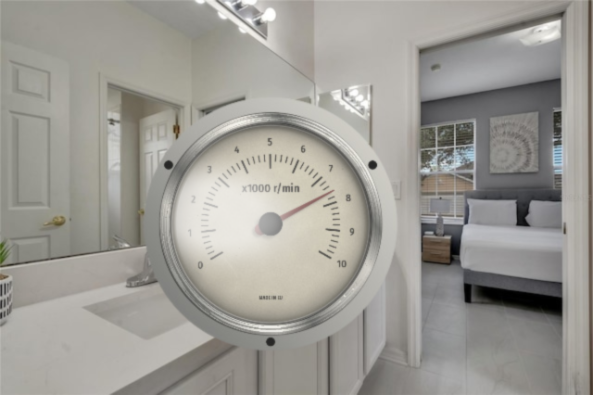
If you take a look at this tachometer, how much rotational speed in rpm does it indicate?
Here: 7600 rpm
